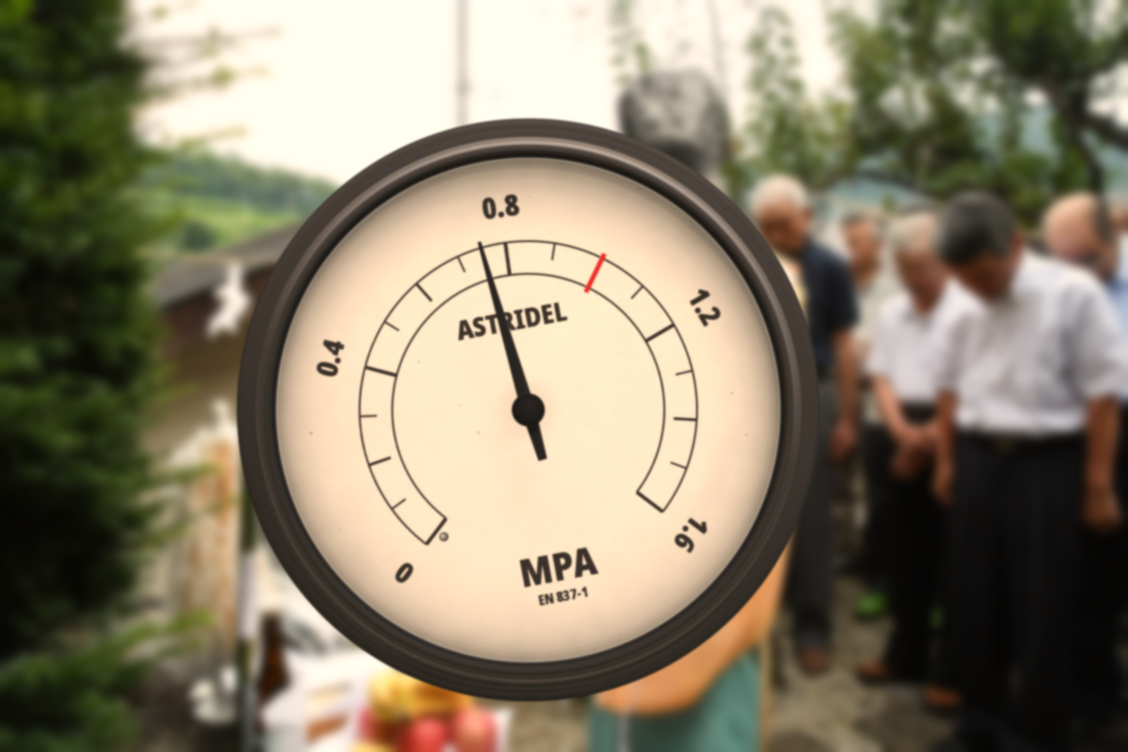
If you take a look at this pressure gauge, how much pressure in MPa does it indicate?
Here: 0.75 MPa
